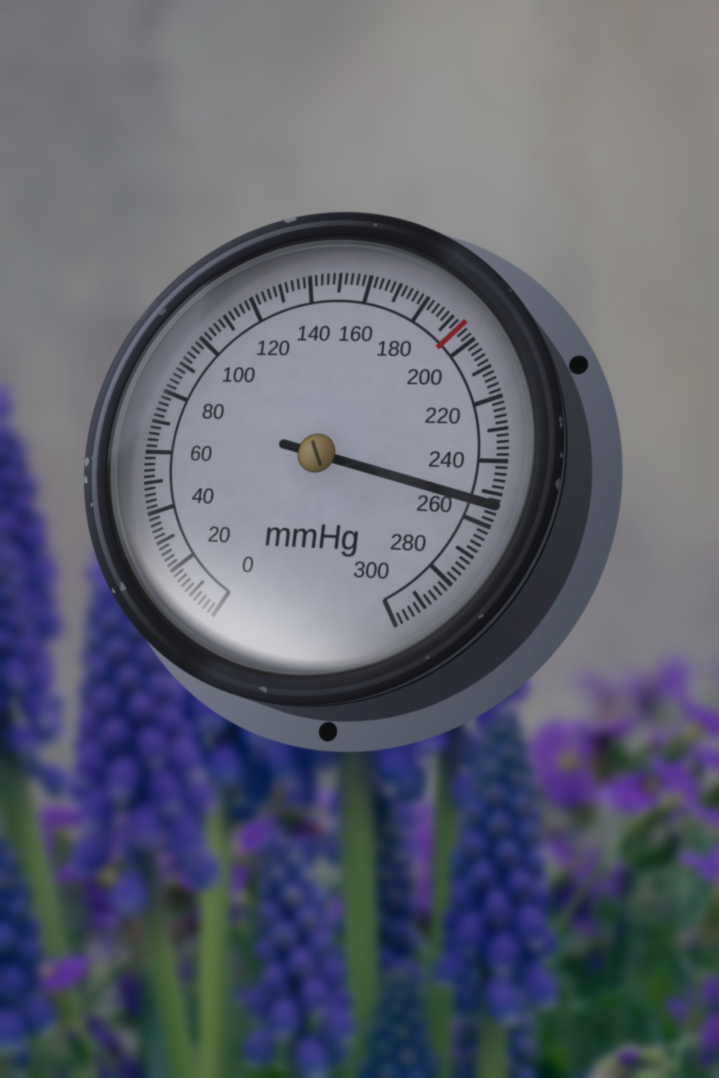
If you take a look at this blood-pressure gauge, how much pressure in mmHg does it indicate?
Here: 254 mmHg
